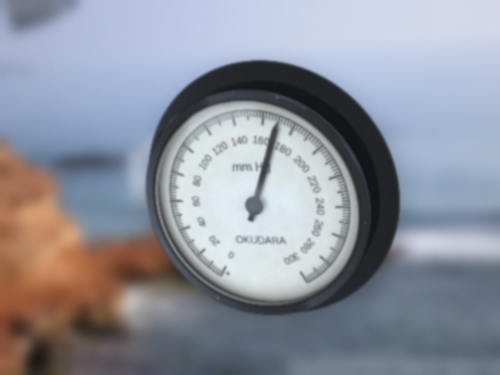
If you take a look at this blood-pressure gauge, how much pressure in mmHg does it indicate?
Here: 170 mmHg
